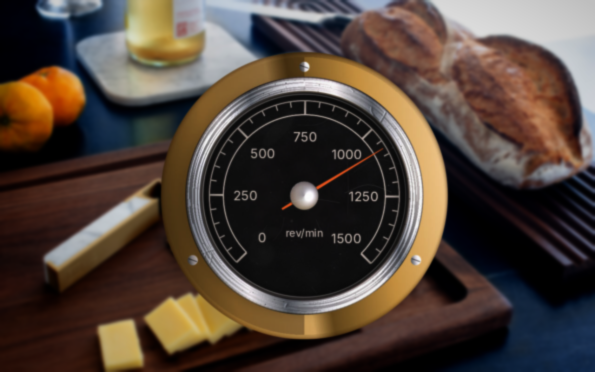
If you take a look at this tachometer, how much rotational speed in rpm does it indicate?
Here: 1075 rpm
